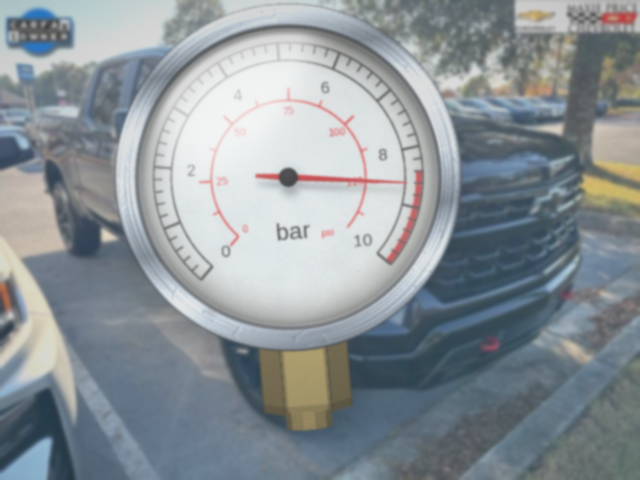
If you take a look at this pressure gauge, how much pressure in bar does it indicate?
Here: 8.6 bar
